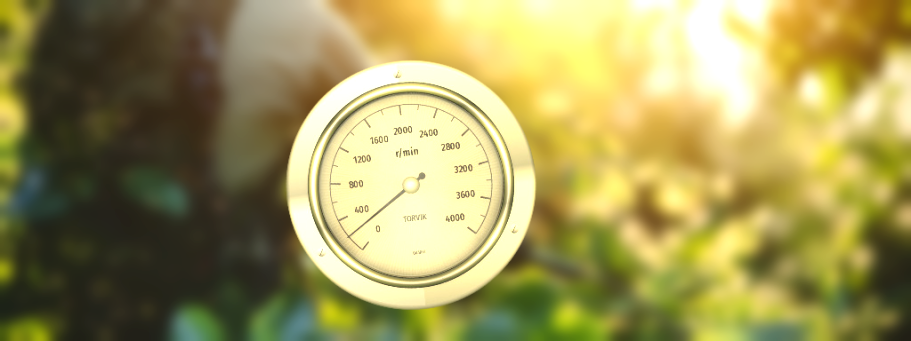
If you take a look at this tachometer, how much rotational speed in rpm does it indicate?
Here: 200 rpm
